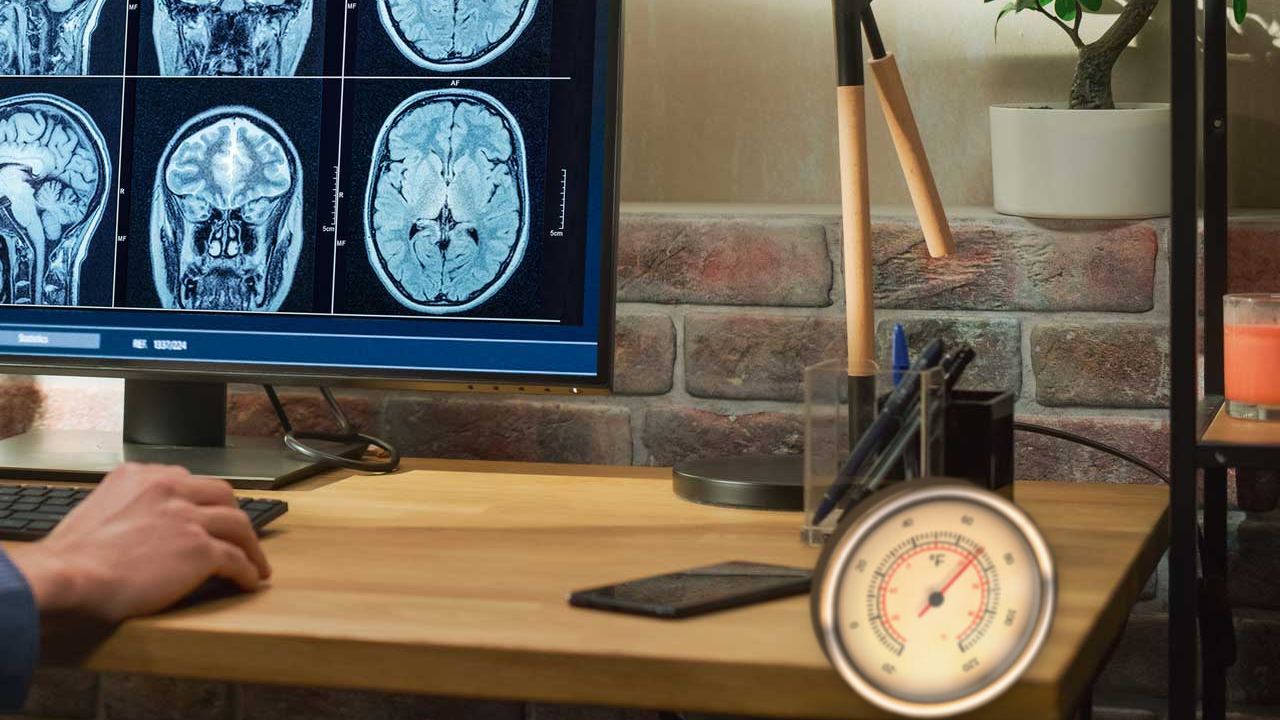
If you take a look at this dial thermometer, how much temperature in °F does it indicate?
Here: 70 °F
